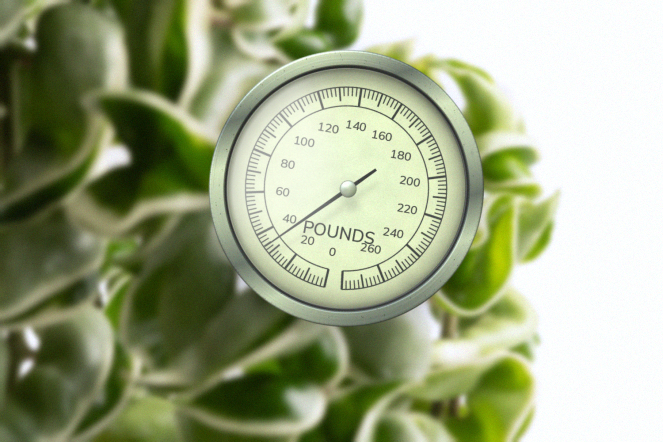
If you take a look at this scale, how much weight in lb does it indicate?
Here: 34 lb
